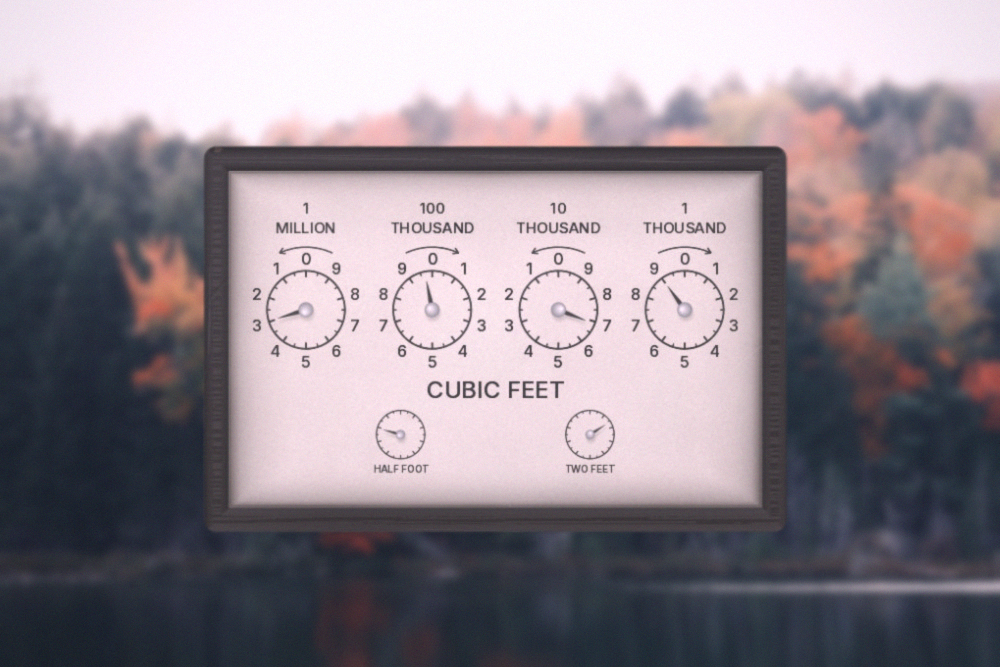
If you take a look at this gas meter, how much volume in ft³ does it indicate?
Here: 296900 ft³
